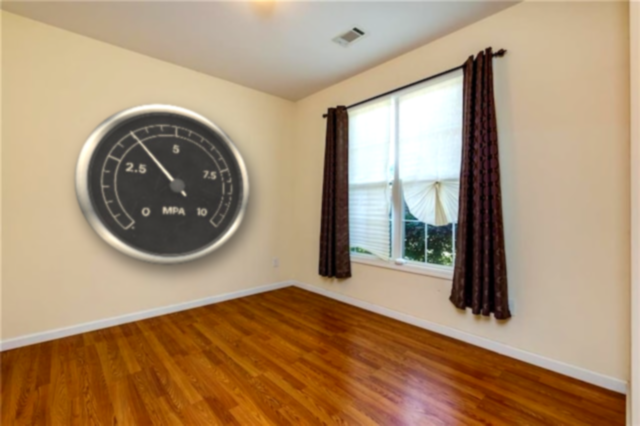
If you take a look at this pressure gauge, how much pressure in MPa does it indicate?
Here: 3.5 MPa
